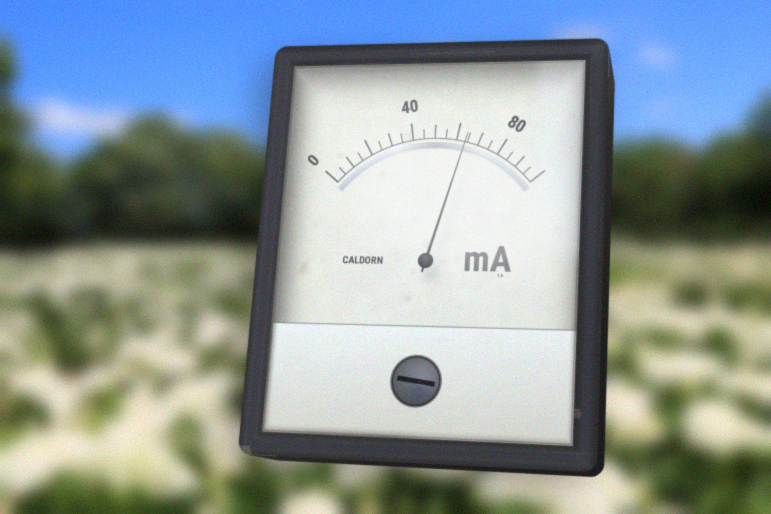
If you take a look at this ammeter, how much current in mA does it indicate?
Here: 65 mA
